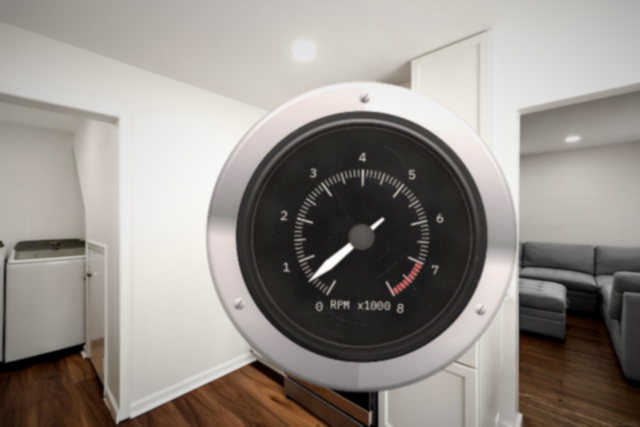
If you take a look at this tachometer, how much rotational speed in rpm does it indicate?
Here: 500 rpm
